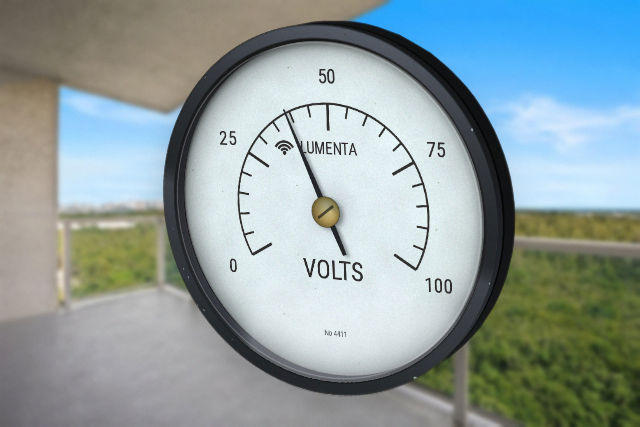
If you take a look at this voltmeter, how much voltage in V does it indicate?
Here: 40 V
